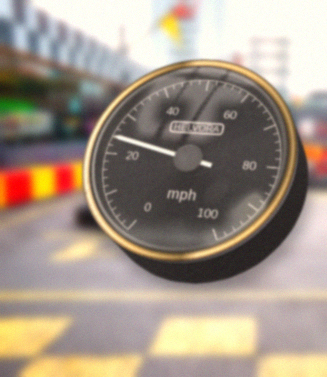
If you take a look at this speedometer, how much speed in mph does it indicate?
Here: 24 mph
